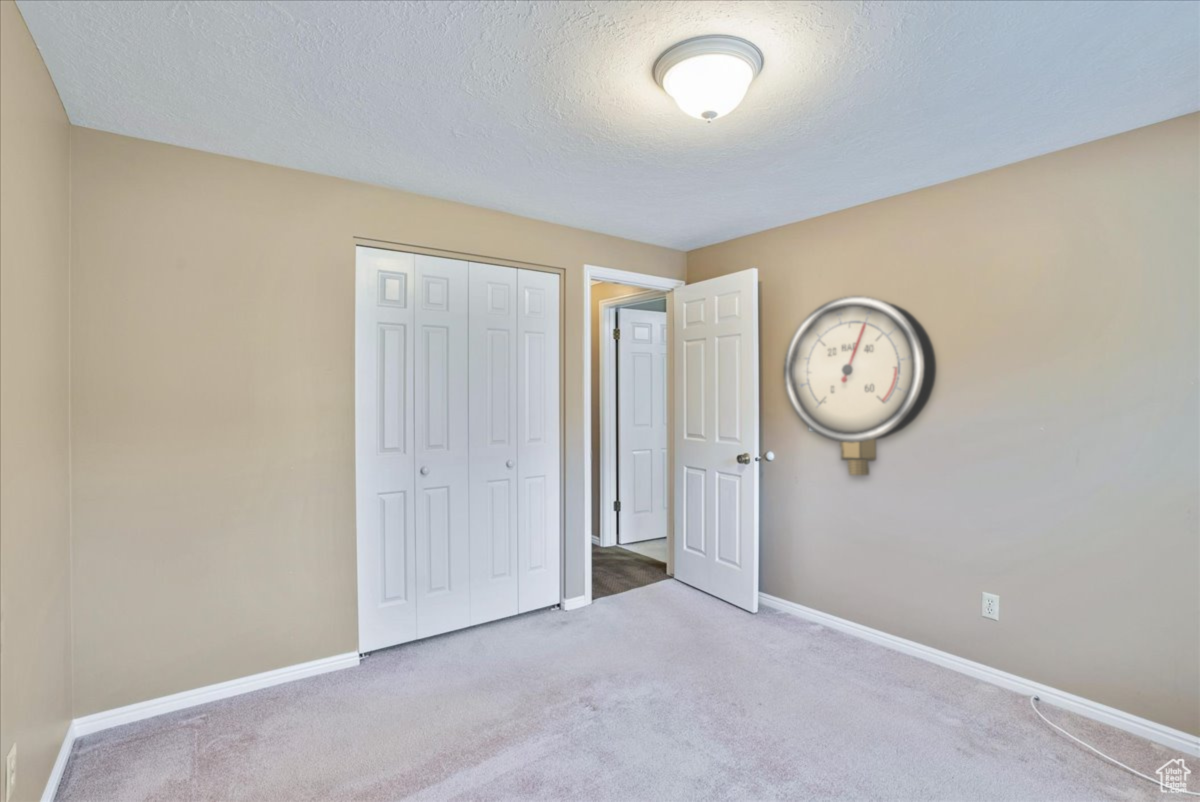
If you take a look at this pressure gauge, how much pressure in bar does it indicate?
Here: 35 bar
